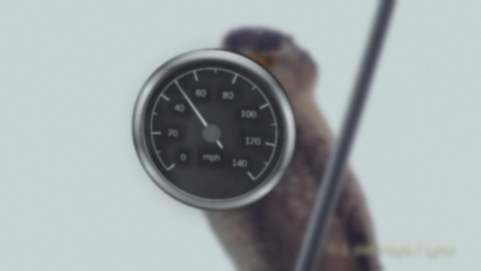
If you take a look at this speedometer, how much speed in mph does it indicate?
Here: 50 mph
